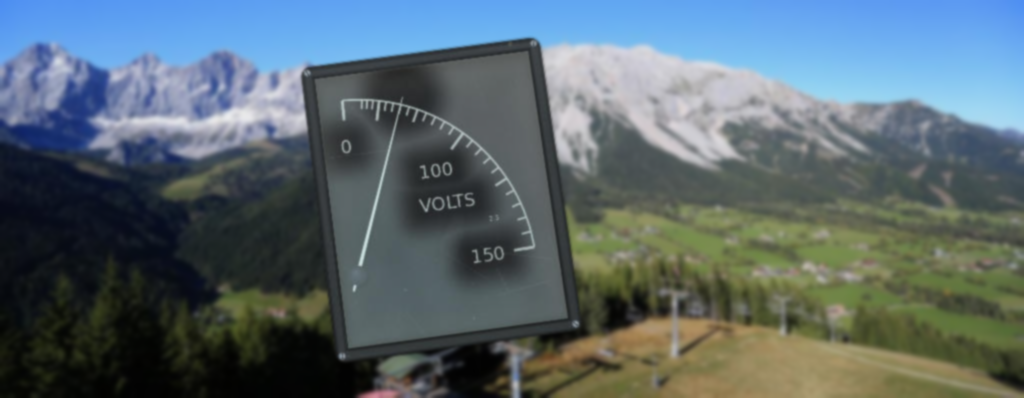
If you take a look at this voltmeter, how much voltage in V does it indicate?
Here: 65 V
